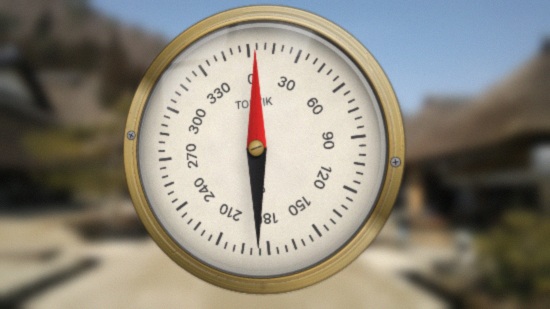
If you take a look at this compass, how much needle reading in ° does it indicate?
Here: 5 °
